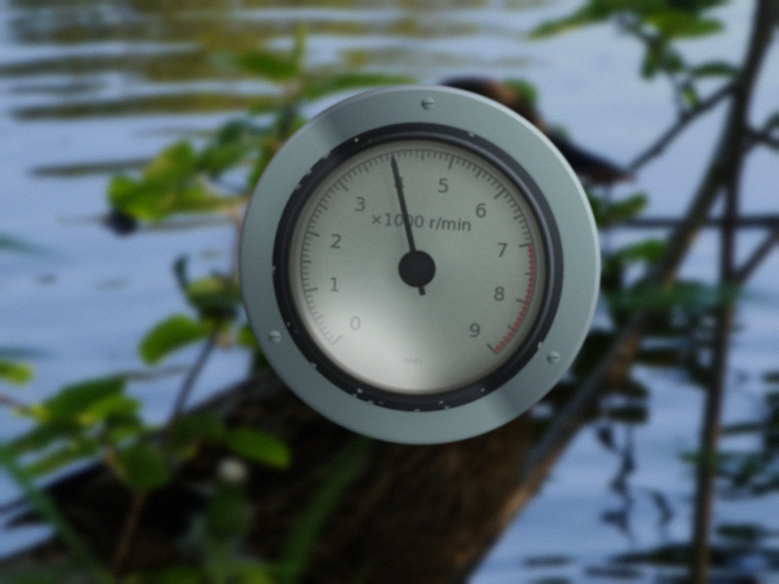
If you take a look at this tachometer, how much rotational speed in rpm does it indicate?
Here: 4000 rpm
